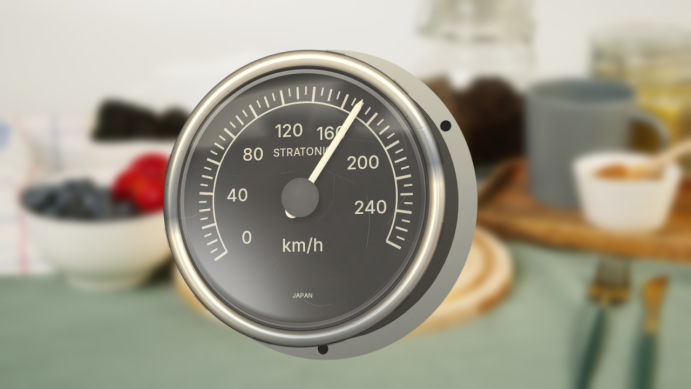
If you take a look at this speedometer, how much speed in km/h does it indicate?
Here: 170 km/h
